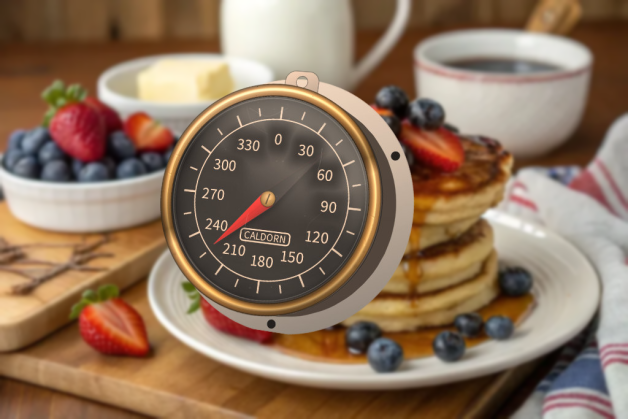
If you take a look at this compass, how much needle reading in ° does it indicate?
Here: 225 °
